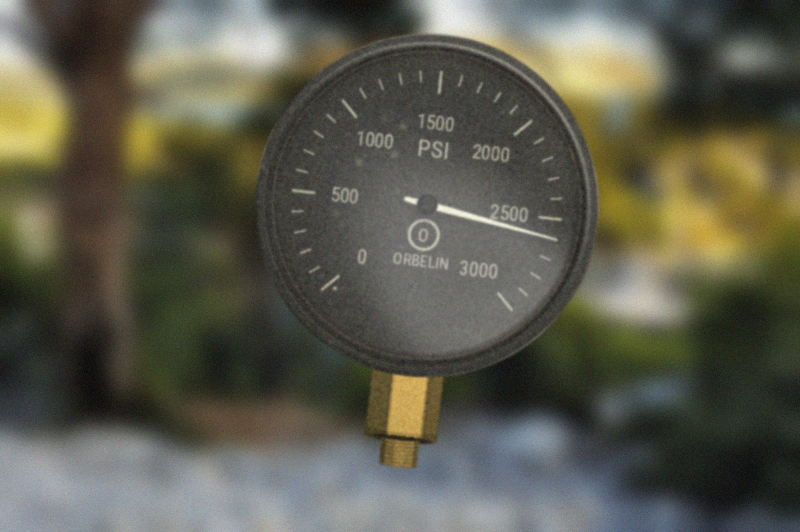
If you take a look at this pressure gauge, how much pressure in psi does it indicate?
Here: 2600 psi
